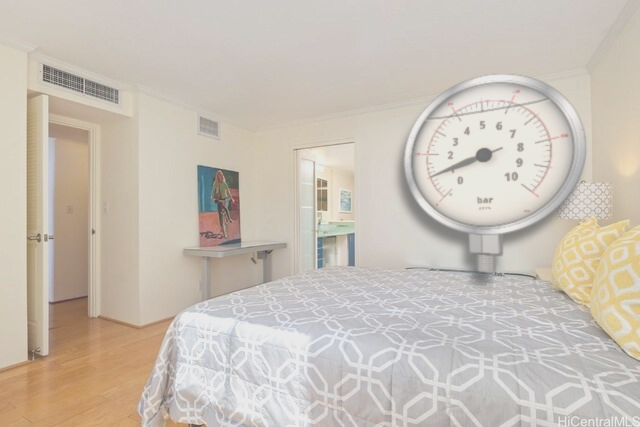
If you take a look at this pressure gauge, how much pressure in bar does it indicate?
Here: 1 bar
